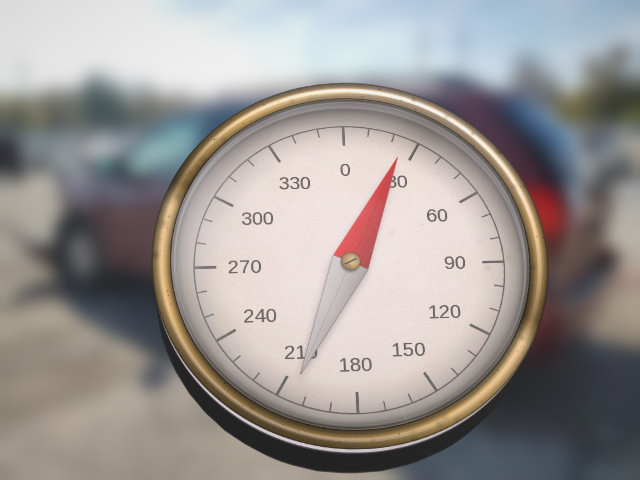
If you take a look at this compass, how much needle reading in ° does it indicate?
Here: 25 °
